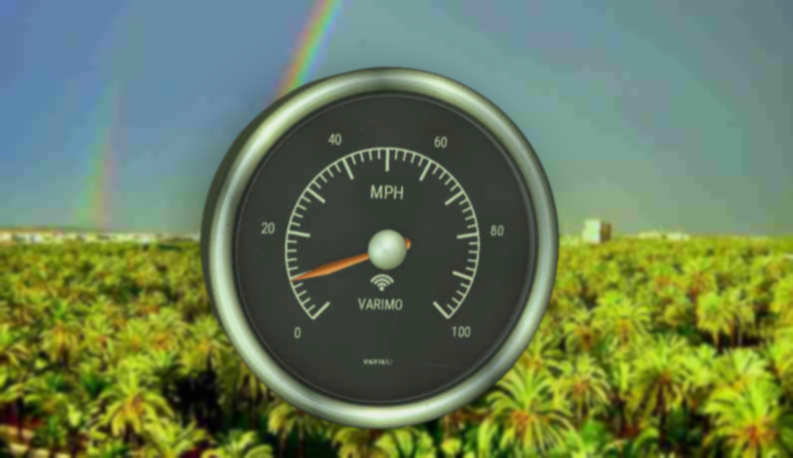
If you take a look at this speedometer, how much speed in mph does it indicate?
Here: 10 mph
